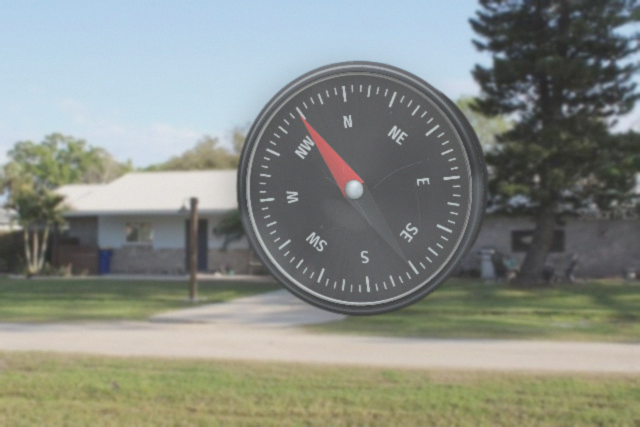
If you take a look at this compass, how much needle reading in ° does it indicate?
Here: 330 °
